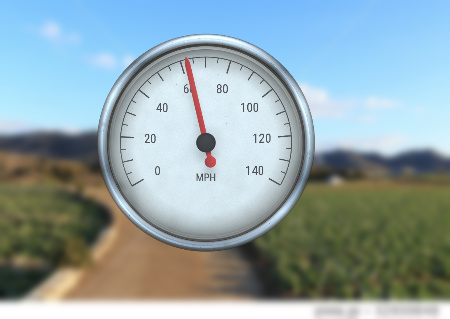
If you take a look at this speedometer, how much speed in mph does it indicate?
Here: 62.5 mph
